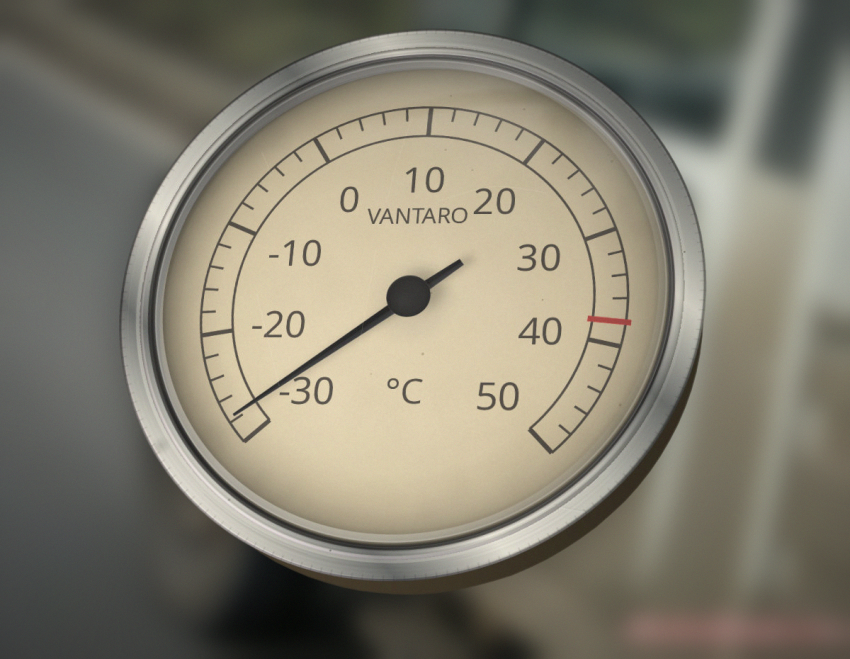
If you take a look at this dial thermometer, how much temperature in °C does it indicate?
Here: -28 °C
